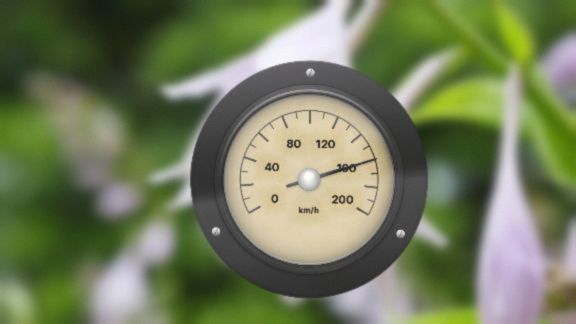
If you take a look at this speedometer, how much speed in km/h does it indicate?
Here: 160 km/h
